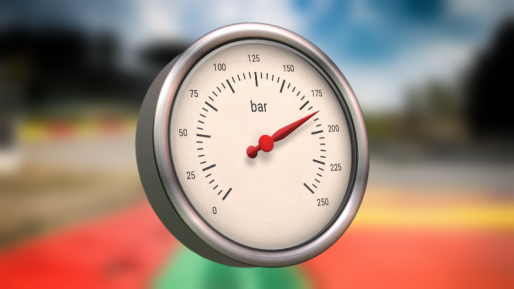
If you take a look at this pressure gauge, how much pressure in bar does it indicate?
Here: 185 bar
